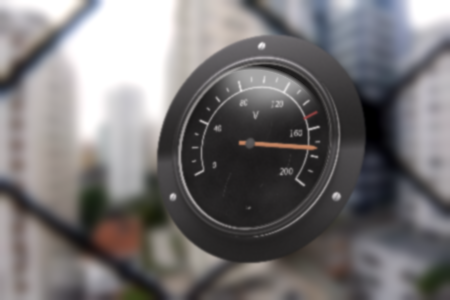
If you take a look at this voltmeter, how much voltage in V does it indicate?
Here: 175 V
